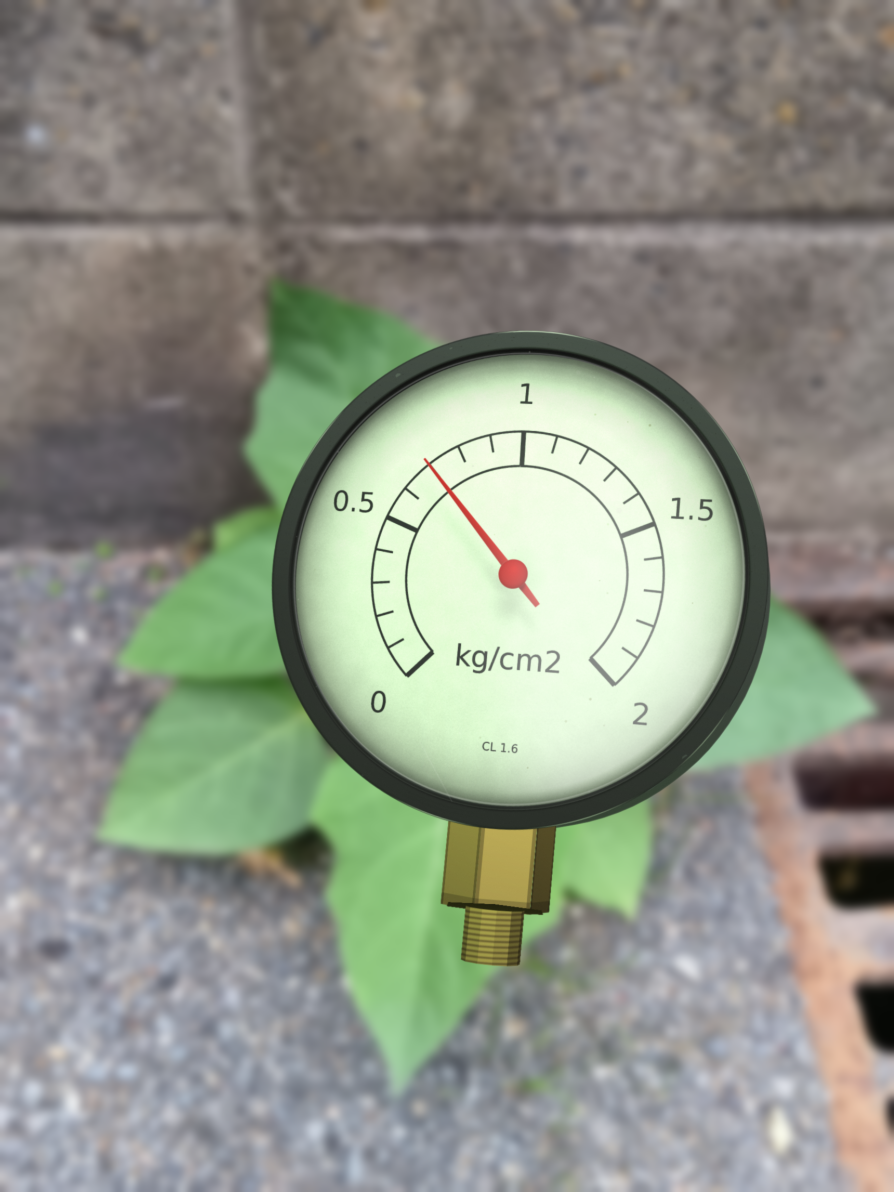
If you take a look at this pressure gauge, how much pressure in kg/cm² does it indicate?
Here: 0.7 kg/cm²
